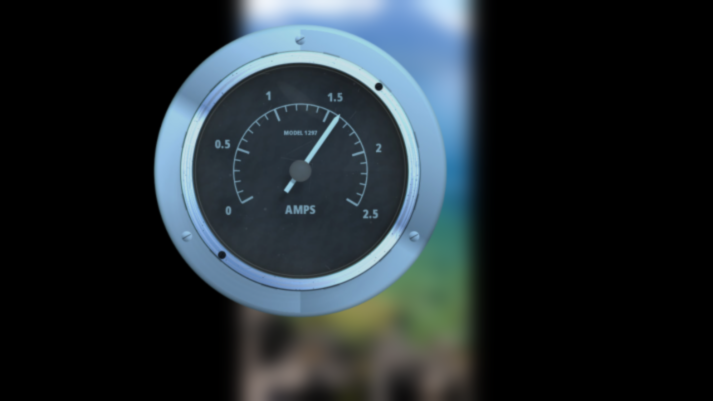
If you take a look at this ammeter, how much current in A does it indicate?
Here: 1.6 A
